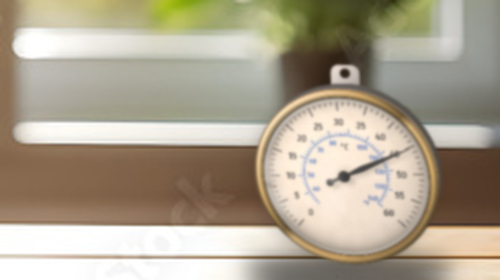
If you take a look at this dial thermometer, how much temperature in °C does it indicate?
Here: 45 °C
